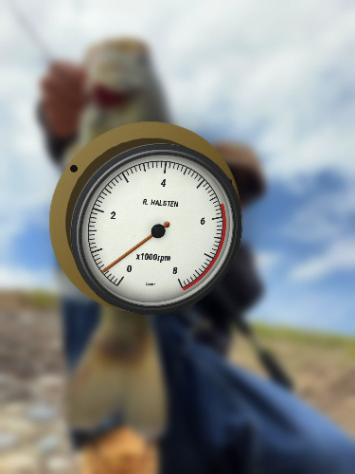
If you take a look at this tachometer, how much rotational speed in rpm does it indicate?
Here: 500 rpm
